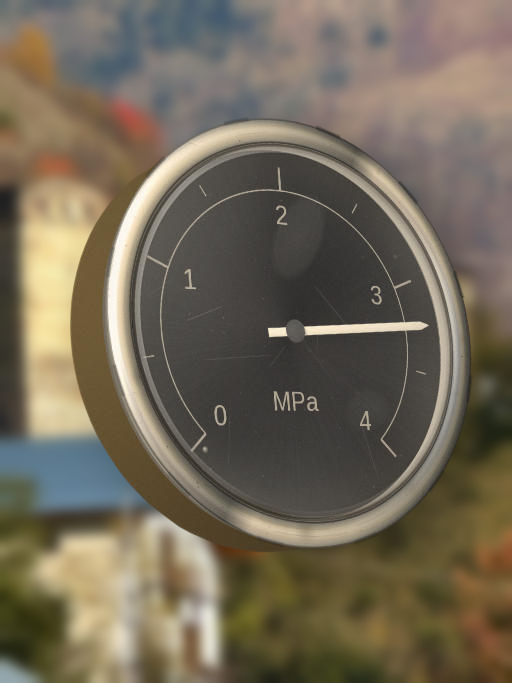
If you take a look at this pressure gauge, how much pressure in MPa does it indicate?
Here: 3.25 MPa
